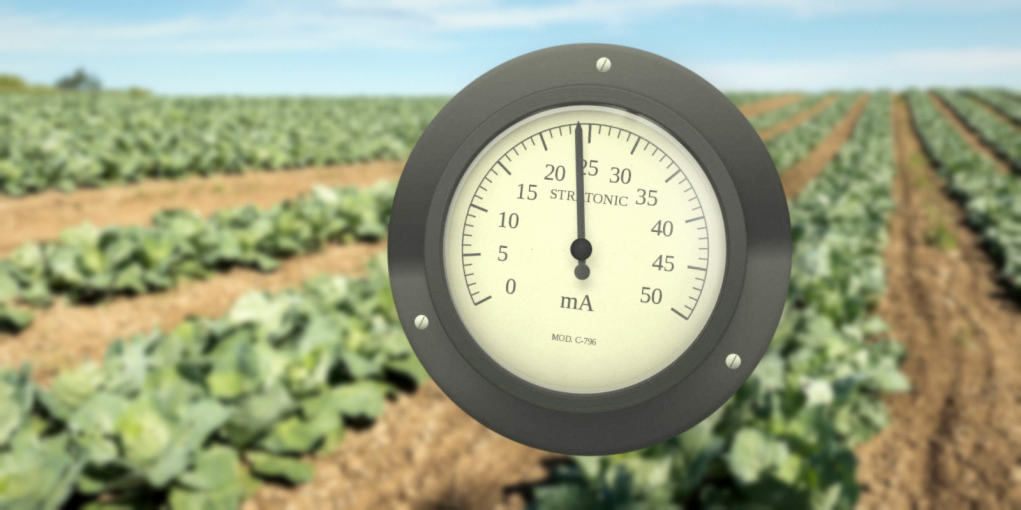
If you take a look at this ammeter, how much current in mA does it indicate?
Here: 24 mA
